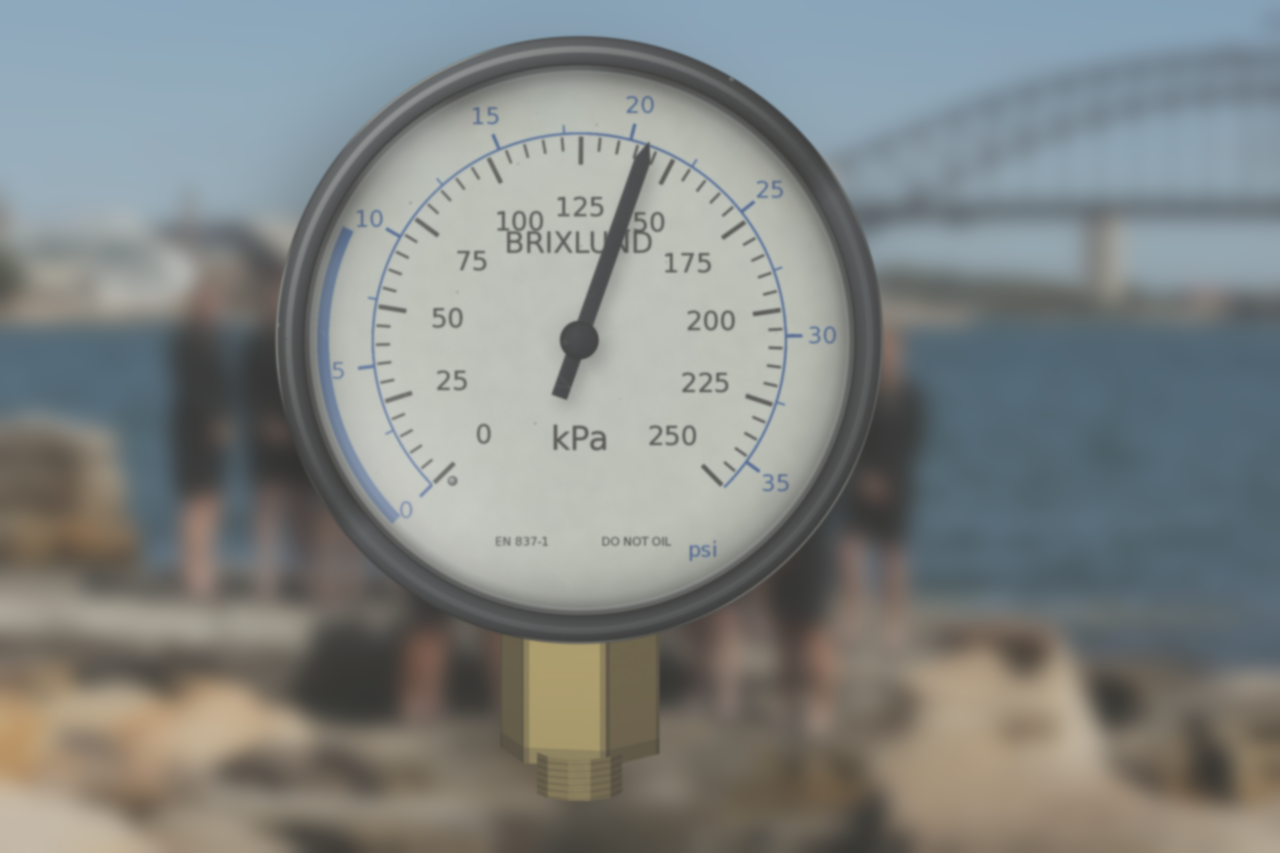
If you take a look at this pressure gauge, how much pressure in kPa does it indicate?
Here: 142.5 kPa
